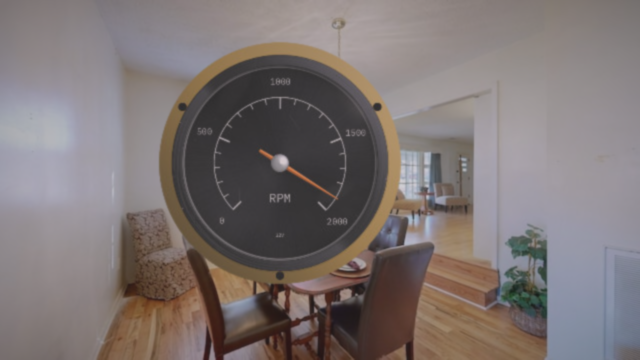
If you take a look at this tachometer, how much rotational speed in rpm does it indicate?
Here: 1900 rpm
